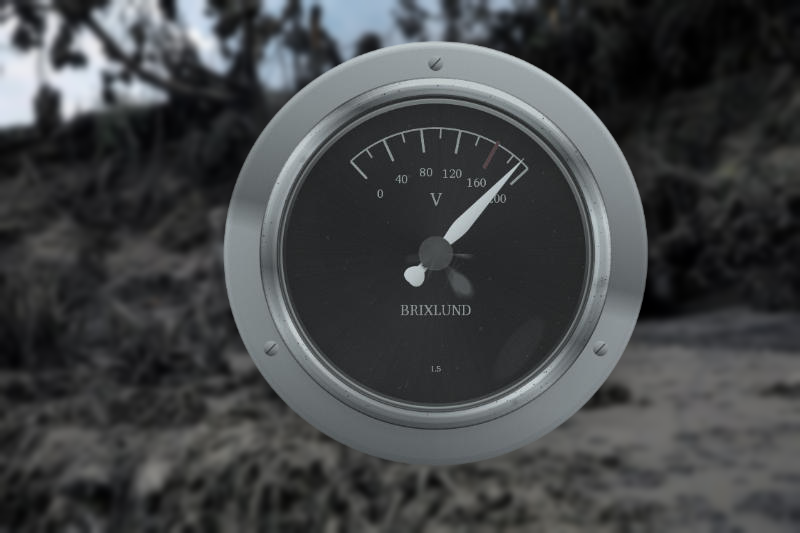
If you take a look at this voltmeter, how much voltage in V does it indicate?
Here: 190 V
